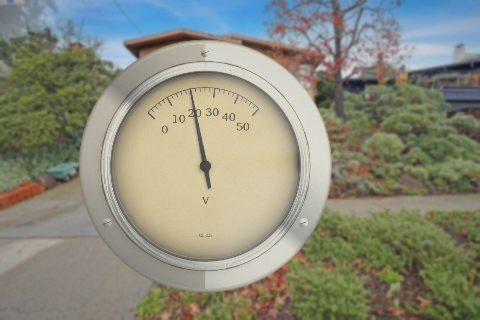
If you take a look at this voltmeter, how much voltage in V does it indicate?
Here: 20 V
